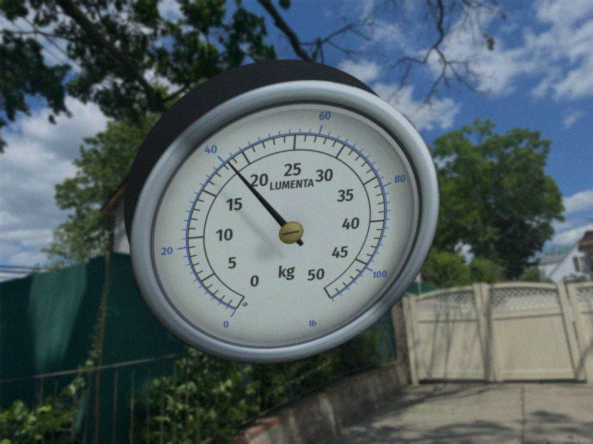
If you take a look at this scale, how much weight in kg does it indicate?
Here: 18.5 kg
